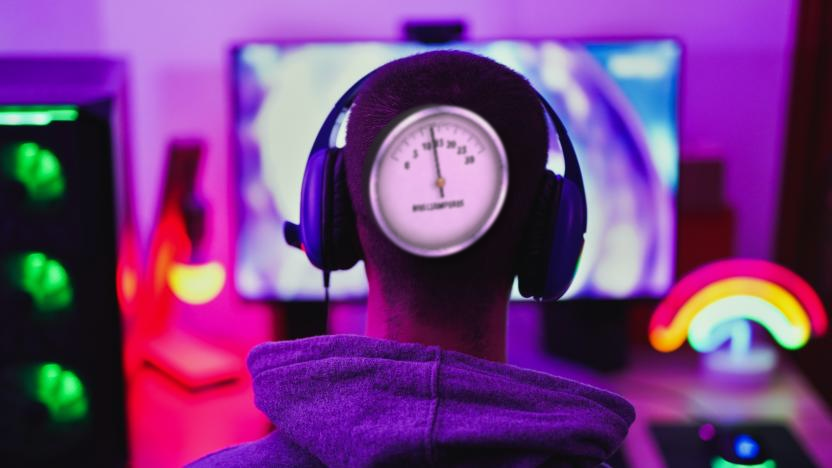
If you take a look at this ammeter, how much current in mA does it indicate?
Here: 12.5 mA
